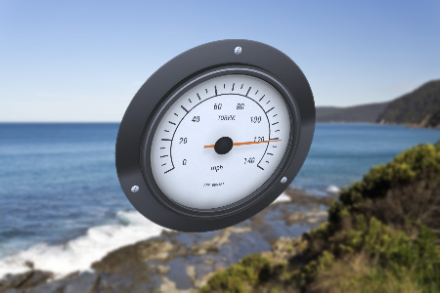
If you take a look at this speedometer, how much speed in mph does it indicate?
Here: 120 mph
